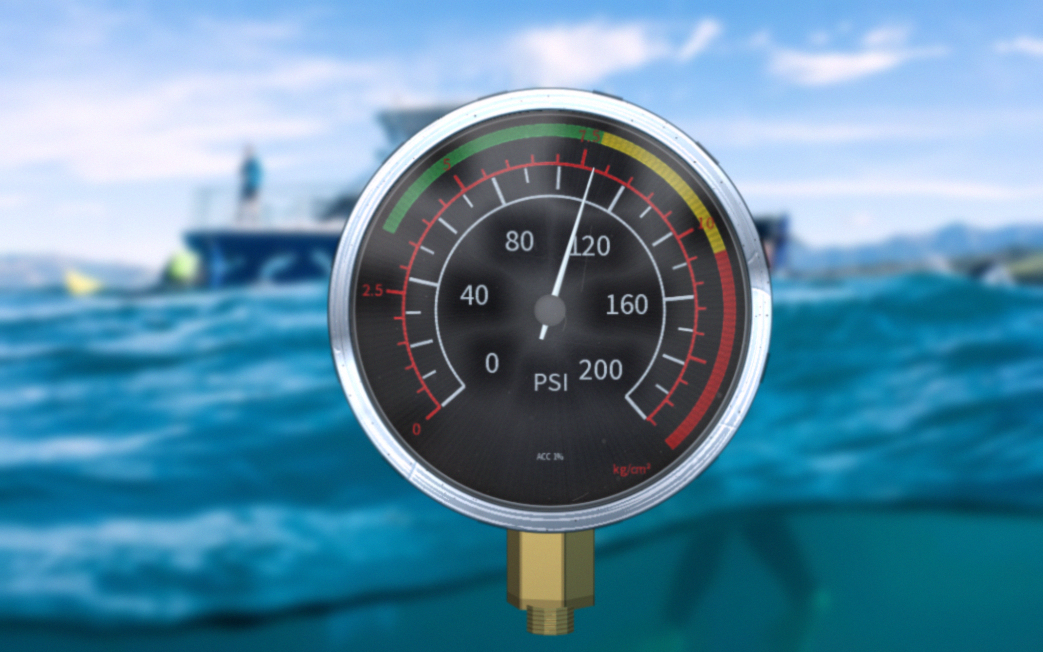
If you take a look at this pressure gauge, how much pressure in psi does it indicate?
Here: 110 psi
